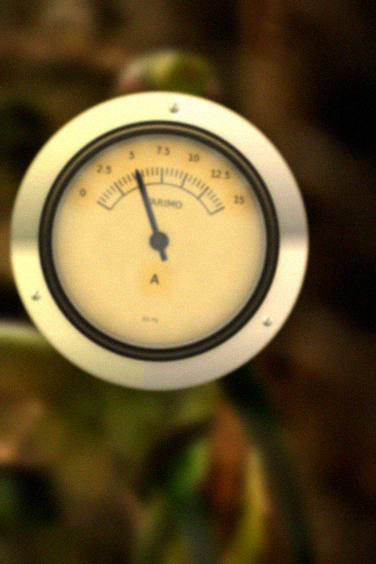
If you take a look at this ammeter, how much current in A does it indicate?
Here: 5 A
